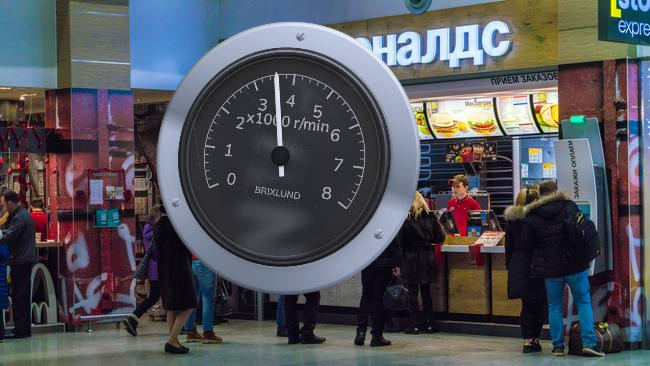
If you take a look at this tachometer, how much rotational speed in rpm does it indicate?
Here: 3600 rpm
